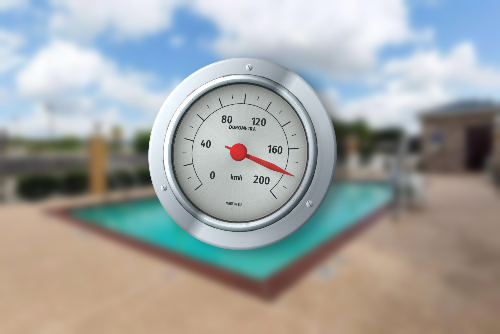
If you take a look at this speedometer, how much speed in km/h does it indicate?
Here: 180 km/h
